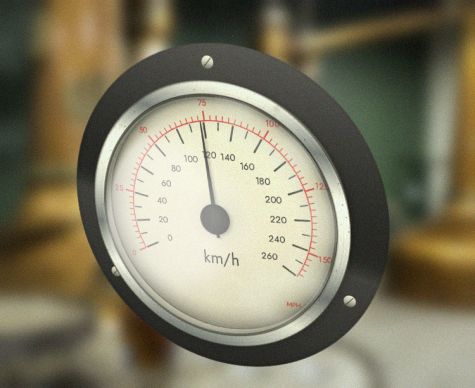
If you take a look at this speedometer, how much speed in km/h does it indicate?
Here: 120 km/h
